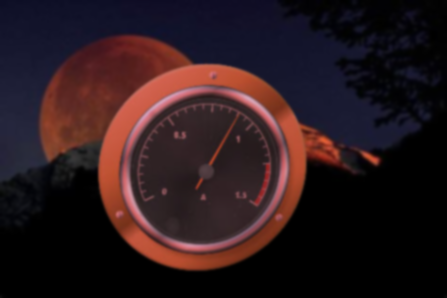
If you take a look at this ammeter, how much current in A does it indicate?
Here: 0.9 A
